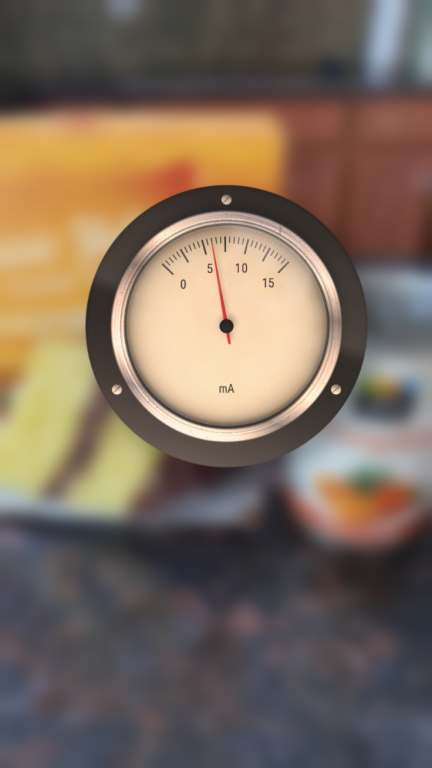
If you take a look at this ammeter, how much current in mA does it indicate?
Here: 6 mA
